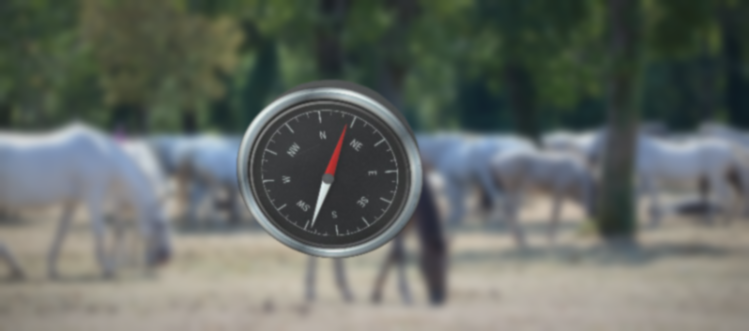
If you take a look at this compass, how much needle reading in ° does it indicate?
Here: 25 °
